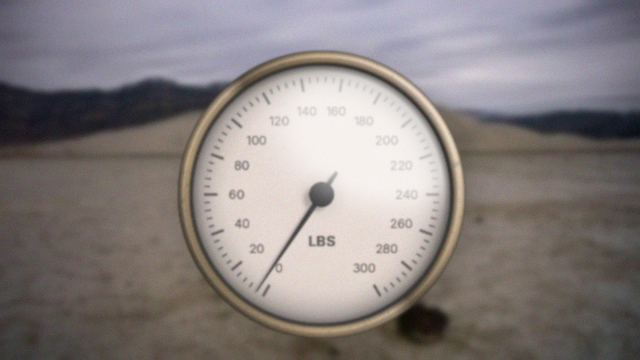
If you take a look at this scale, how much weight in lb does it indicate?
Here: 4 lb
